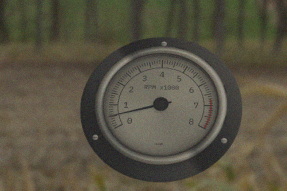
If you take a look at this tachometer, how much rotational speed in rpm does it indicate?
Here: 500 rpm
